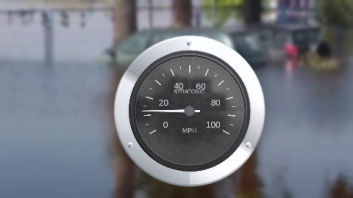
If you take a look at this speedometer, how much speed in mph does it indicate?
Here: 12.5 mph
